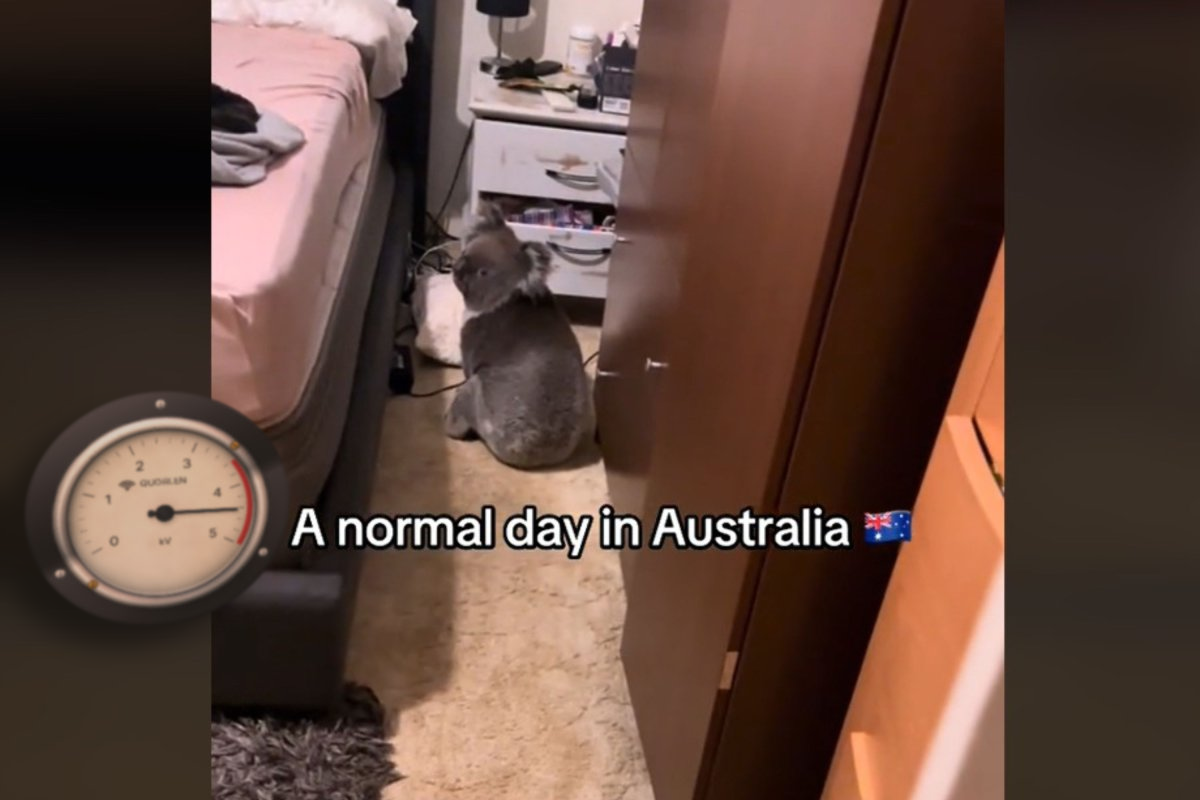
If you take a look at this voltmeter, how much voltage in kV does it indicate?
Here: 4.4 kV
